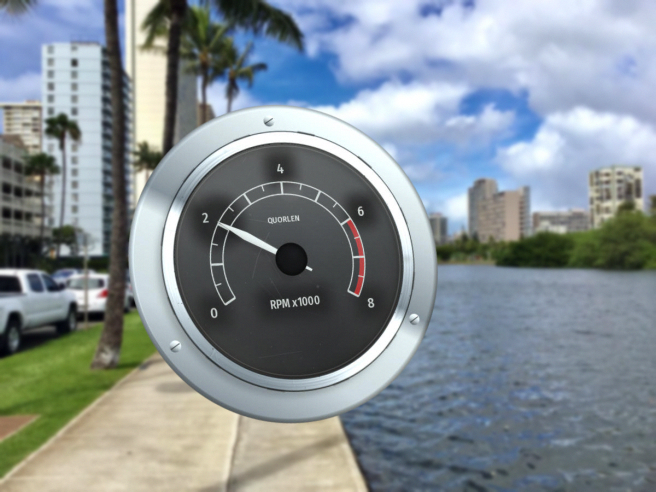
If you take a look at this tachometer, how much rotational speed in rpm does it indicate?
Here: 2000 rpm
